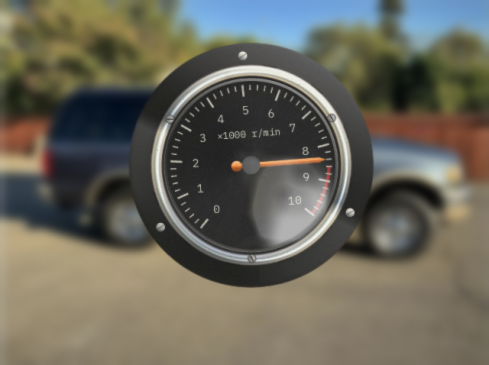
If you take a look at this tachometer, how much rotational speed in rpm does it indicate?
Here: 8400 rpm
